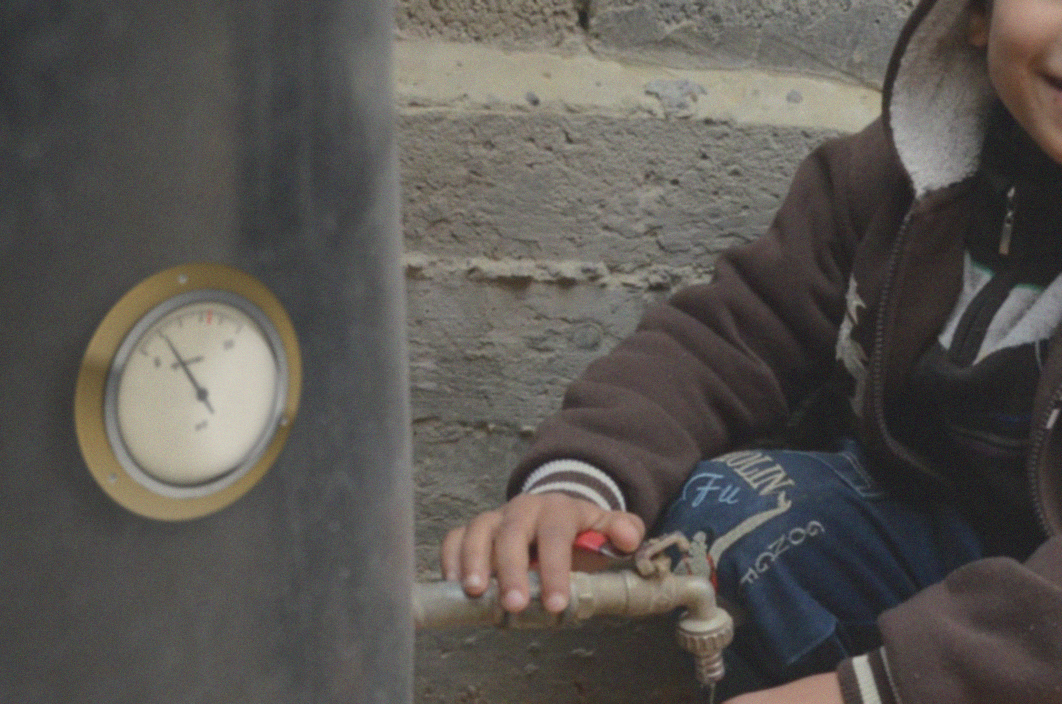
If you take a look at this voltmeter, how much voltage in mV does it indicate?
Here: 10 mV
